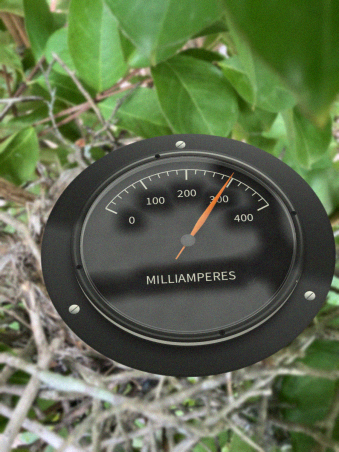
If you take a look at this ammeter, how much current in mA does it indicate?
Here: 300 mA
